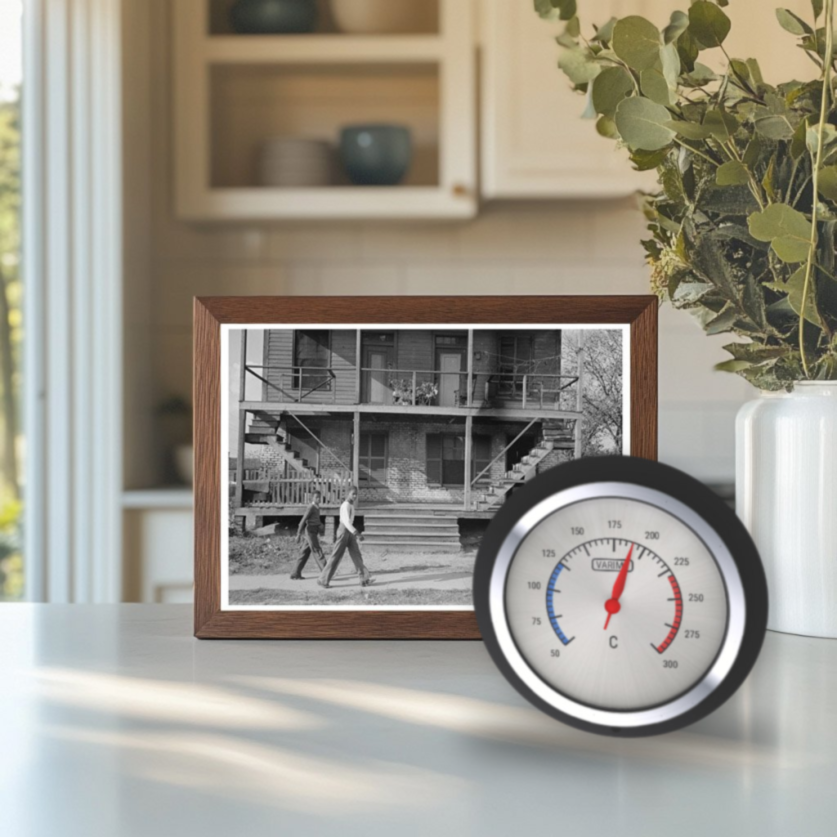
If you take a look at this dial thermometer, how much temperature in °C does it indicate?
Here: 190 °C
